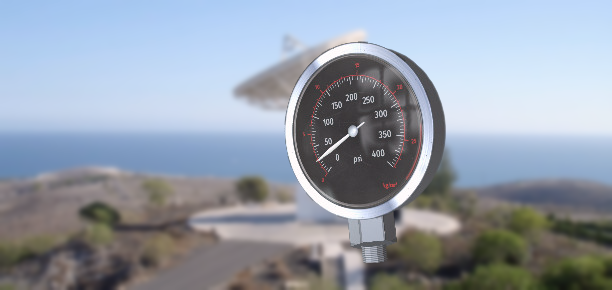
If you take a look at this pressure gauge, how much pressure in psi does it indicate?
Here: 25 psi
